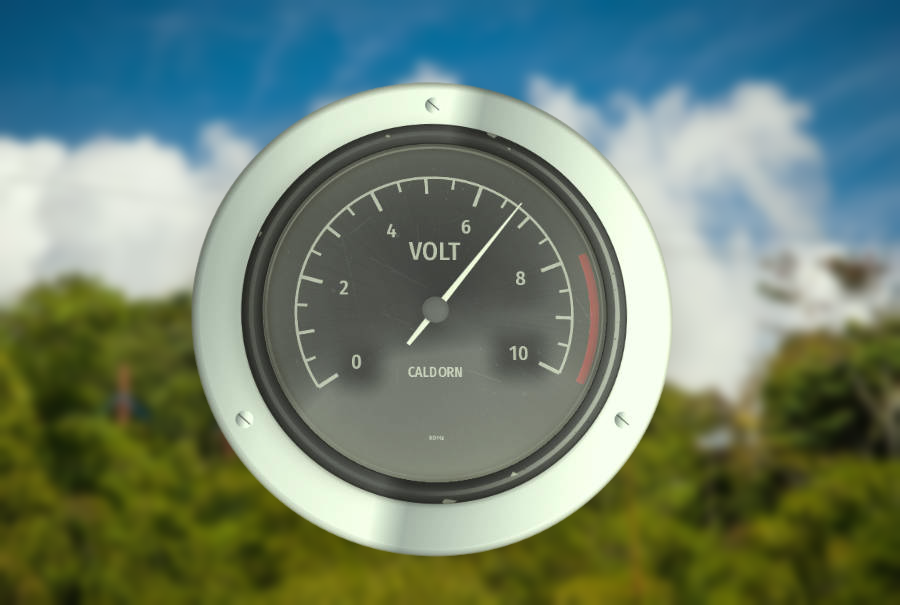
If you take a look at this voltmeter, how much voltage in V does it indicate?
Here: 6.75 V
